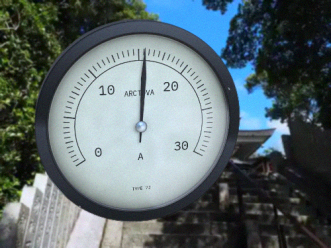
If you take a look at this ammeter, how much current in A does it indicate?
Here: 15.5 A
